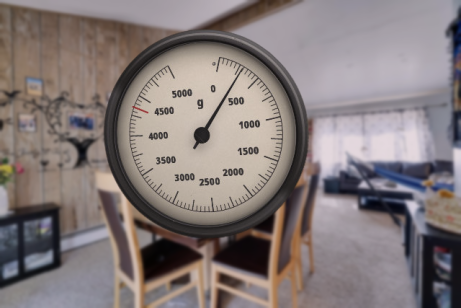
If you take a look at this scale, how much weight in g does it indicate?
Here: 300 g
